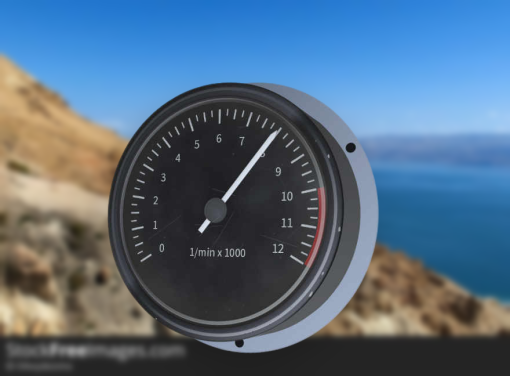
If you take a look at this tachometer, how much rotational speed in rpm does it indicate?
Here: 8000 rpm
